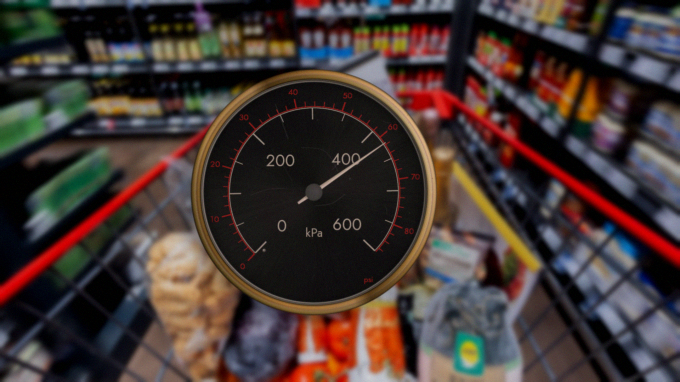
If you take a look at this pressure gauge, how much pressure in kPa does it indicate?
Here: 425 kPa
